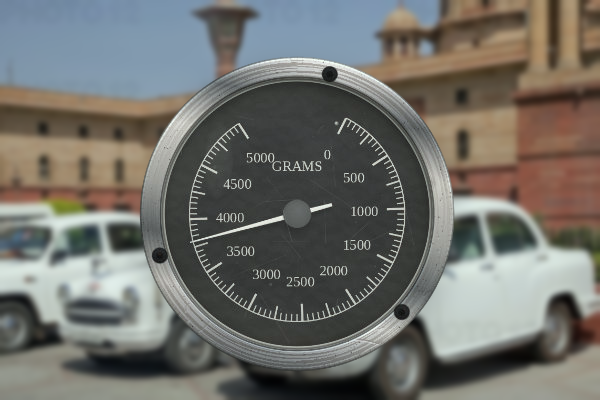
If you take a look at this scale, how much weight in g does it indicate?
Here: 3800 g
